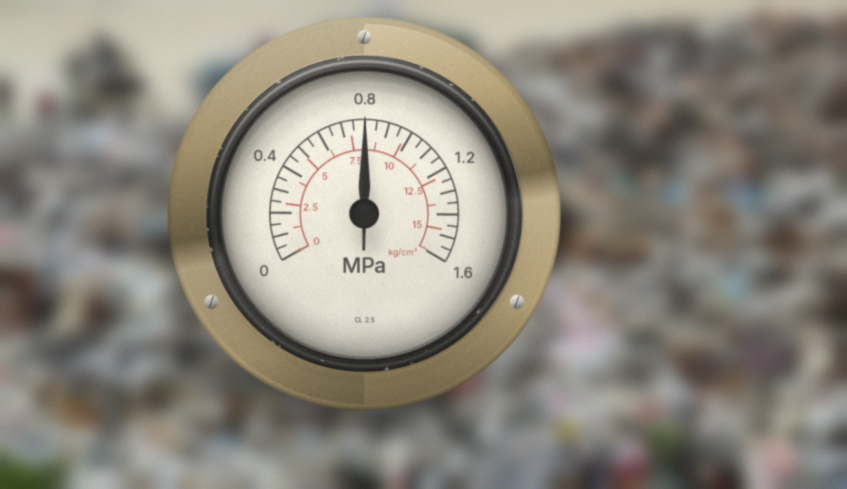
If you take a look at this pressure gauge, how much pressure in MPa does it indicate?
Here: 0.8 MPa
